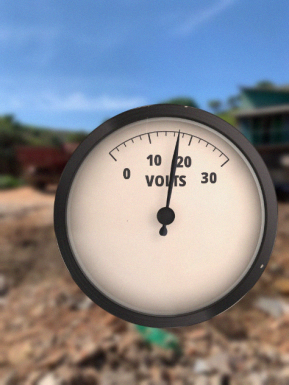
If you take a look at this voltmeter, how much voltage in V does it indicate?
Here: 17 V
